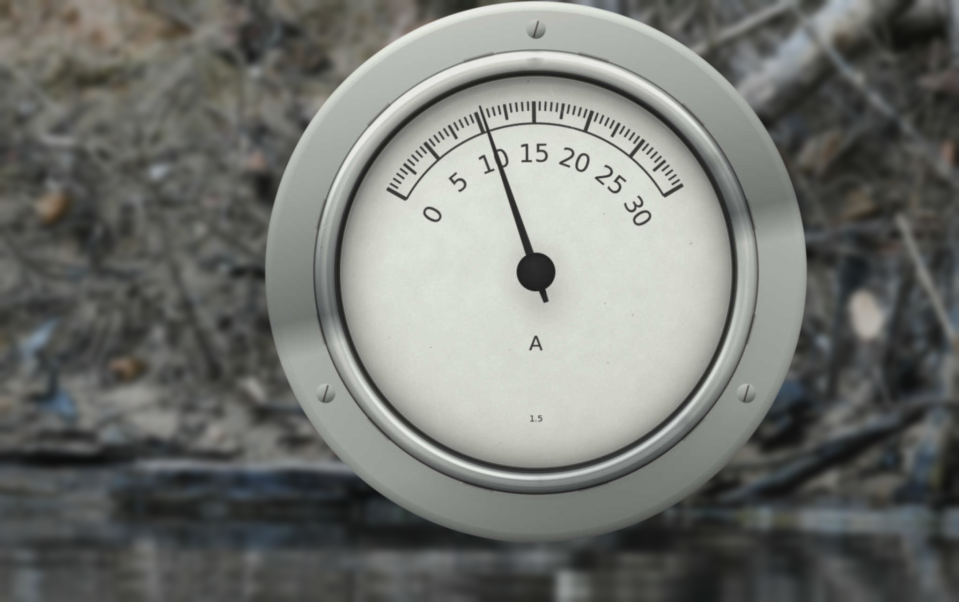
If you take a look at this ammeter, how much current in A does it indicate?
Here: 10.5 A
